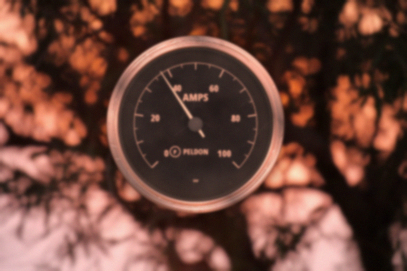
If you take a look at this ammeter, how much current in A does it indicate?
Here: 37.5 A
